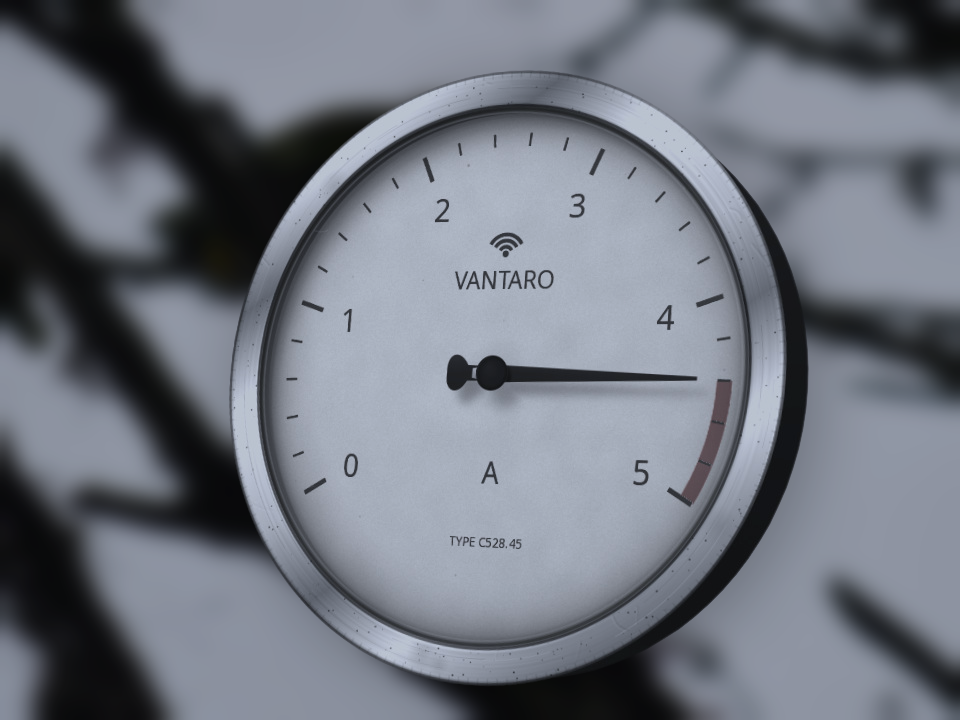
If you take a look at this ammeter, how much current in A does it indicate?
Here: 4.4 A
